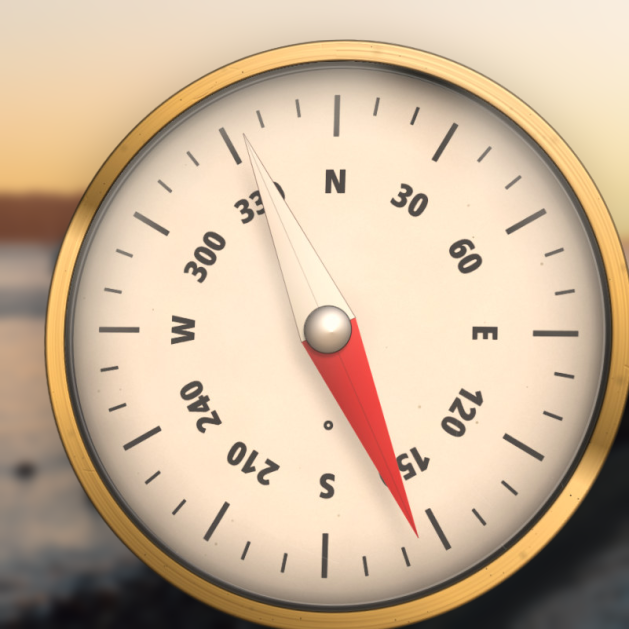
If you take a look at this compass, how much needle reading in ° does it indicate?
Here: 155 °
